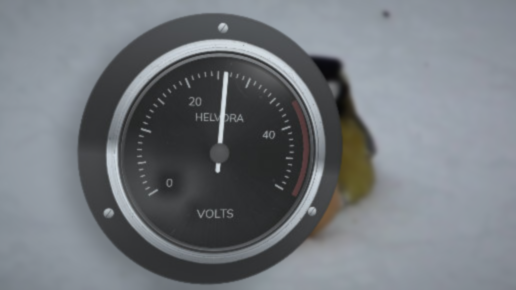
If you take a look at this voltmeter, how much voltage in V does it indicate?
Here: 26 V
